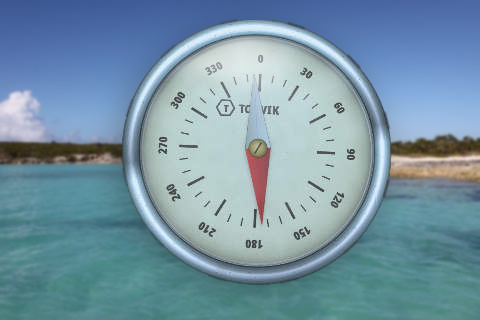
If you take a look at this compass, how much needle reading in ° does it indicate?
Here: 175 °
